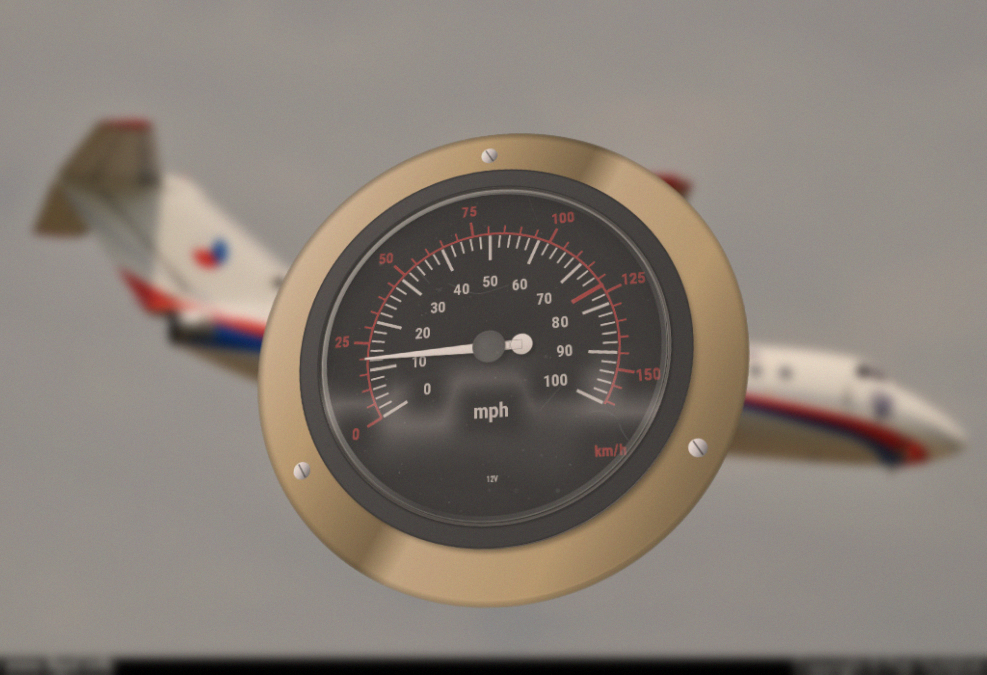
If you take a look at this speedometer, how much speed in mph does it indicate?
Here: 12 mph
